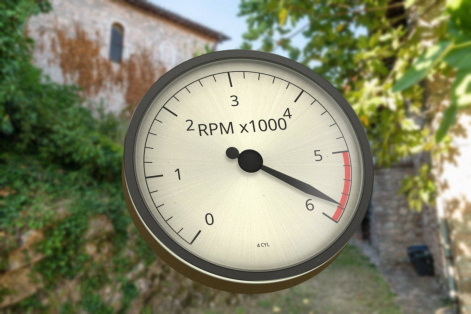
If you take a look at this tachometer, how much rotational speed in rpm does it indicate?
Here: 5800 rpm
